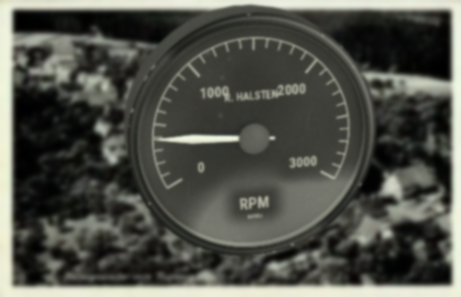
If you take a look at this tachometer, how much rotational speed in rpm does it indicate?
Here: 400 rpm
